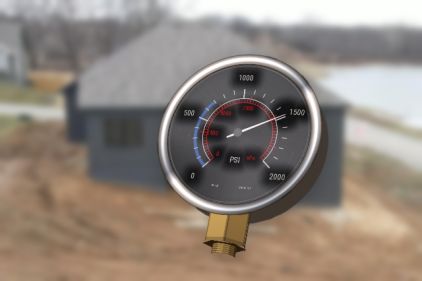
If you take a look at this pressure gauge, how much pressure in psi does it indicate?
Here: 1500 psi
